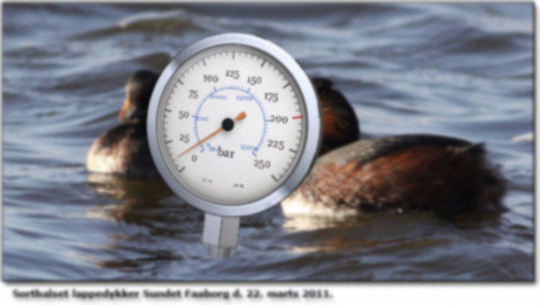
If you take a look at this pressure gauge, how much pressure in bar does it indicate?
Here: 10 bar
